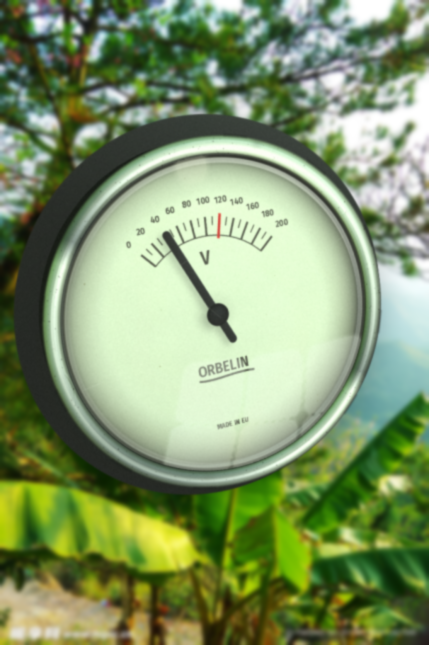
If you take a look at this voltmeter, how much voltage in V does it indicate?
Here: 40 V
